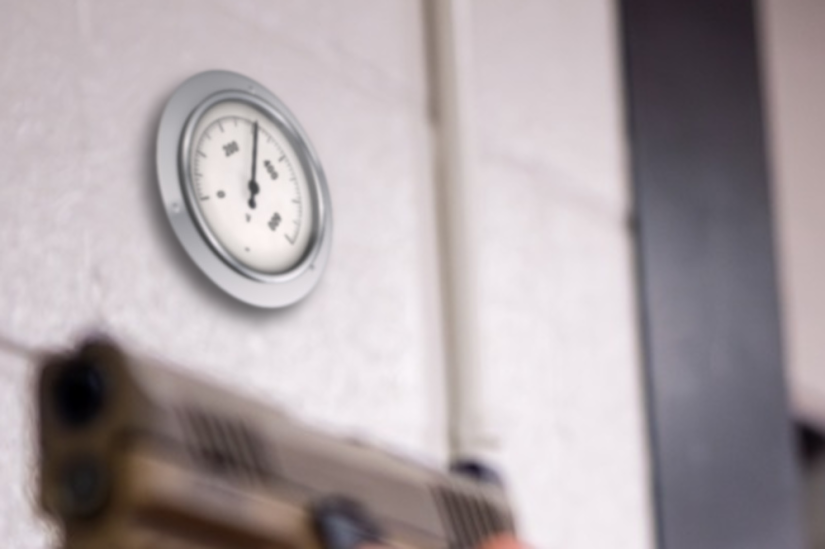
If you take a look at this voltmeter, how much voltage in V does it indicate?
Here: 300 V
